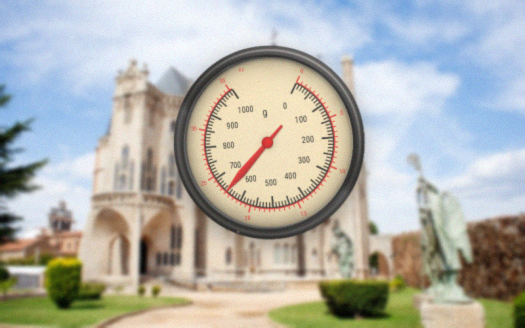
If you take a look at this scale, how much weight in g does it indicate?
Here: 650 g
